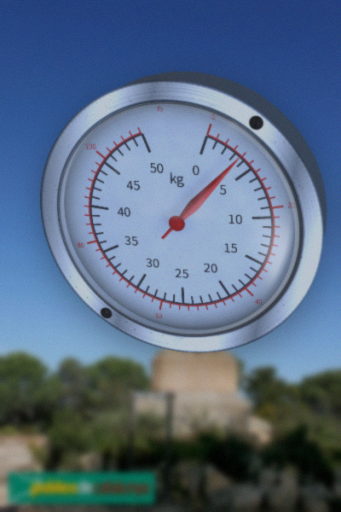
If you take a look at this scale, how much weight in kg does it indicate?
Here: 3.5 kg
